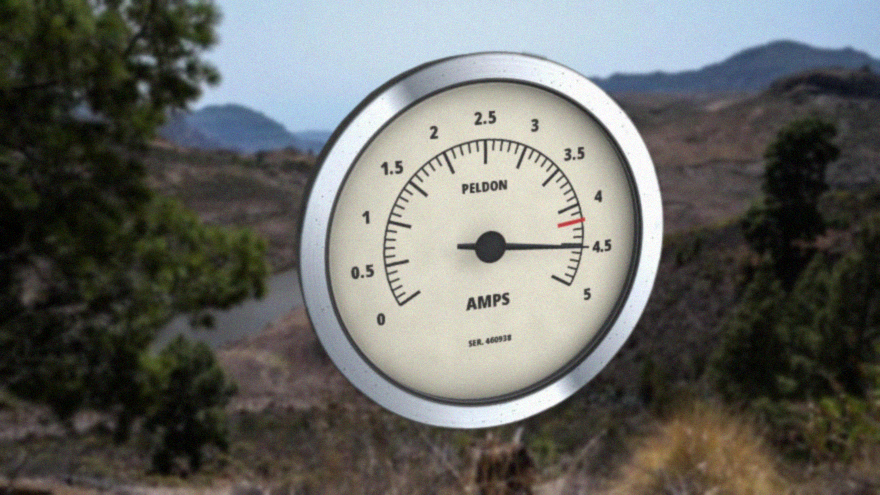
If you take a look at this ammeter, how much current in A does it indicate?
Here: 4.5 A
